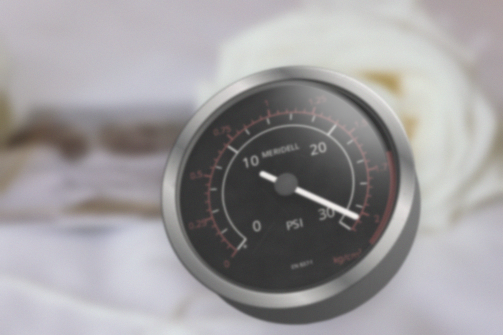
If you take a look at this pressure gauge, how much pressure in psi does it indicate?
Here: 29 psi
